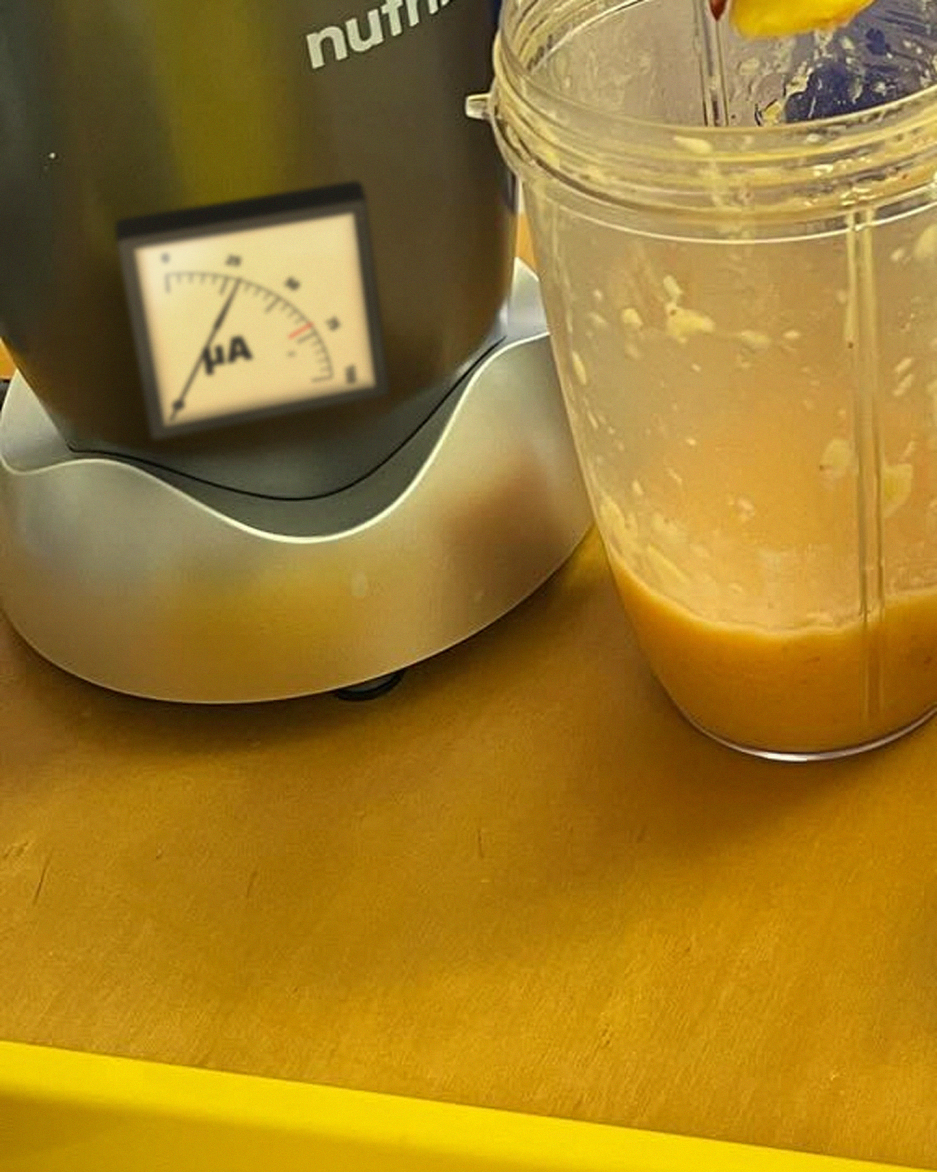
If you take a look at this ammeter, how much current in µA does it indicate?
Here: 30 µA
